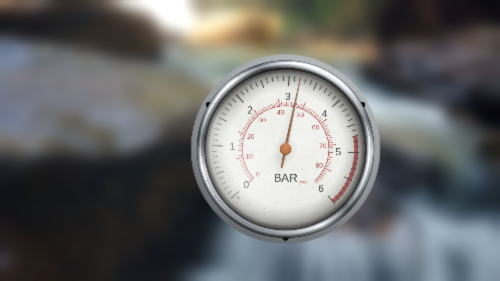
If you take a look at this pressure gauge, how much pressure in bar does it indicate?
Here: 3.2 bar
